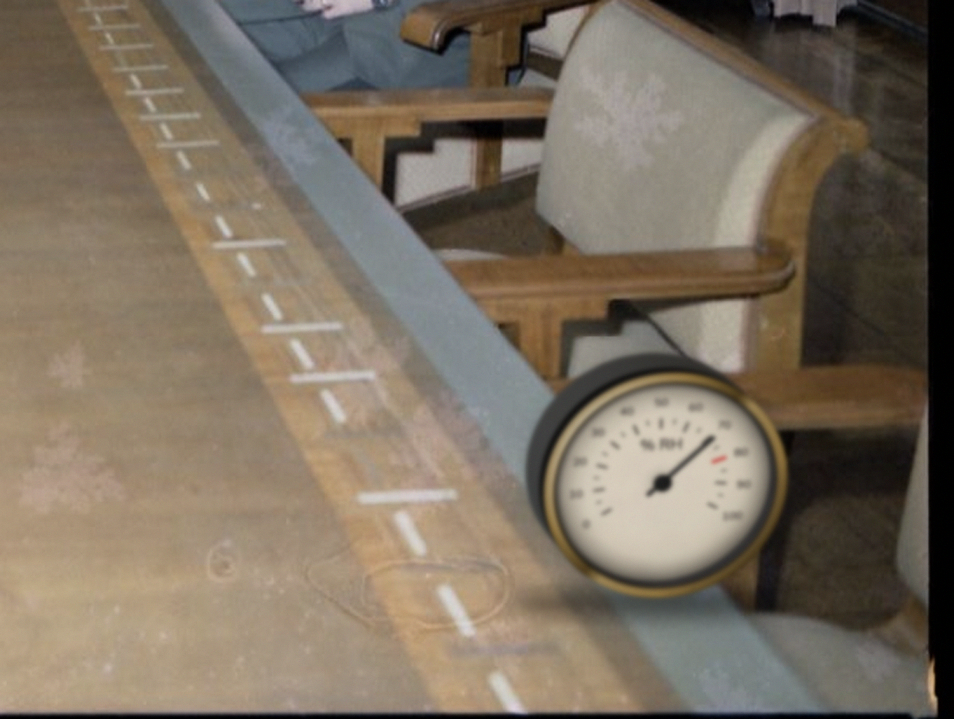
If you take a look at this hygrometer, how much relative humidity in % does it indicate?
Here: 70 %
